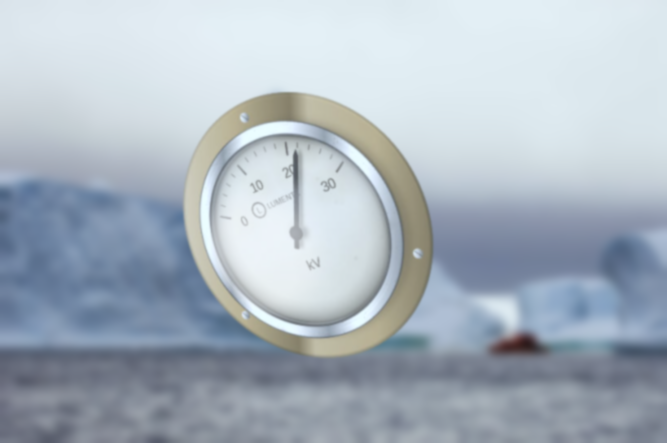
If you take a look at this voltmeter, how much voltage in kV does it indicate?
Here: 22 kV
